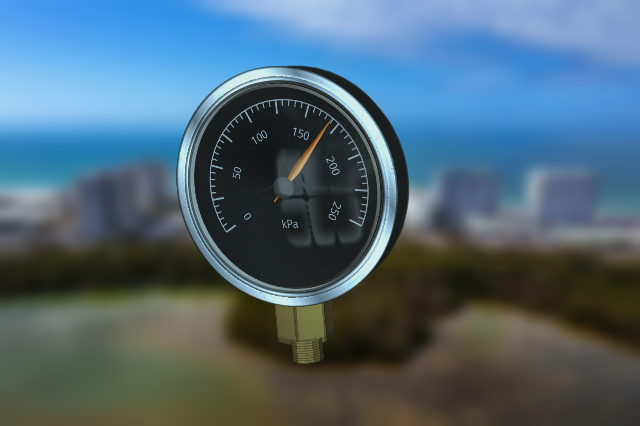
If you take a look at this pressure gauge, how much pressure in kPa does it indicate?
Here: 170 kPa
